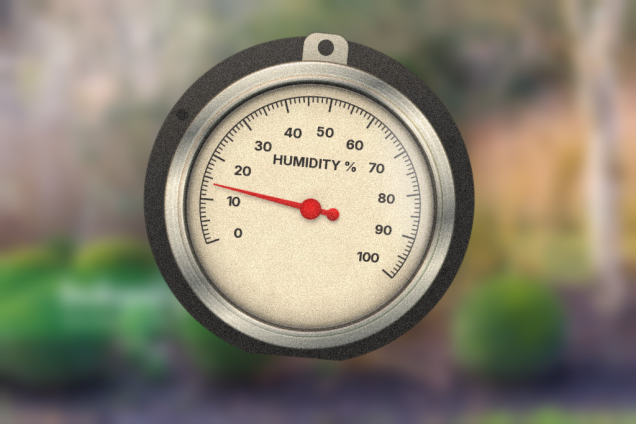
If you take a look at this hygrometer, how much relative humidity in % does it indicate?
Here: 14 %
